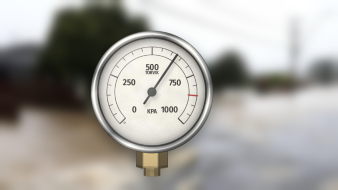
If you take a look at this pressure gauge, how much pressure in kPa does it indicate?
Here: 625 kPa
